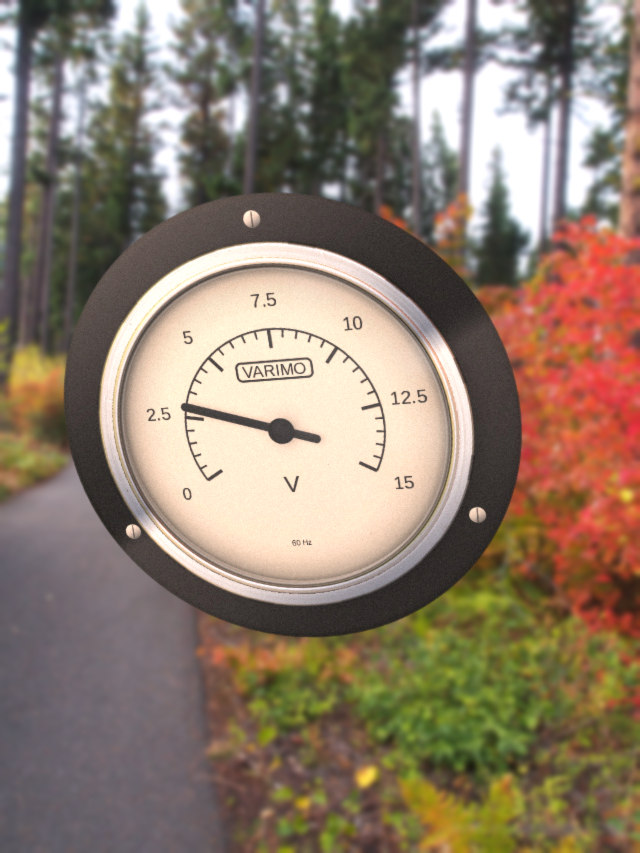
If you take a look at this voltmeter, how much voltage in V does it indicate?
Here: 3 V
